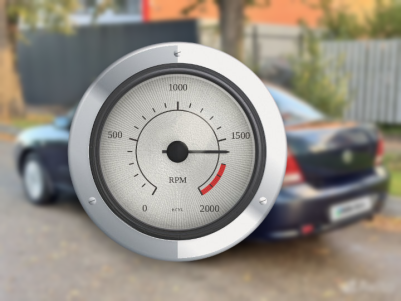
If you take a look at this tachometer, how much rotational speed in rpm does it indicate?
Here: 1600 rpm
